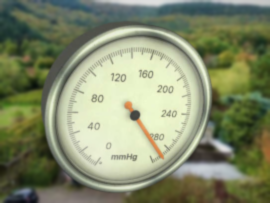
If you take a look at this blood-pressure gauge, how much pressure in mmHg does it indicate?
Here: 290 mmHg
